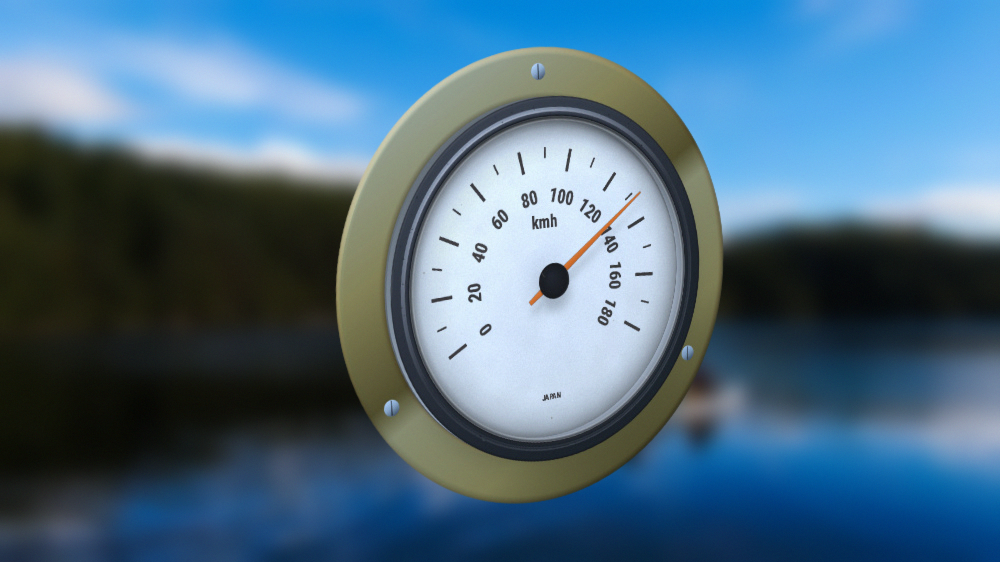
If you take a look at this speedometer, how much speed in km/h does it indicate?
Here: 130 km/h
